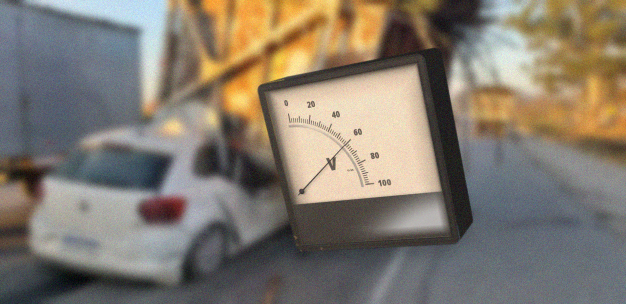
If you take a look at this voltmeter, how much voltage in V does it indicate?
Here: 60 V
